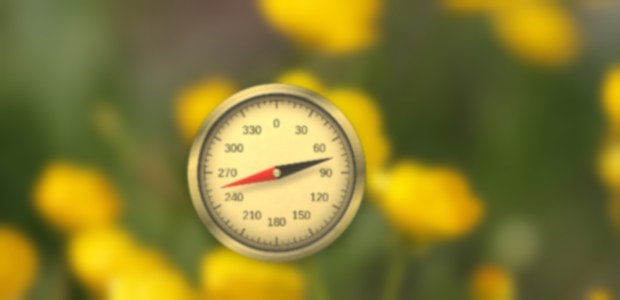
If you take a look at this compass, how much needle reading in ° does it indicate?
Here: 255 °
